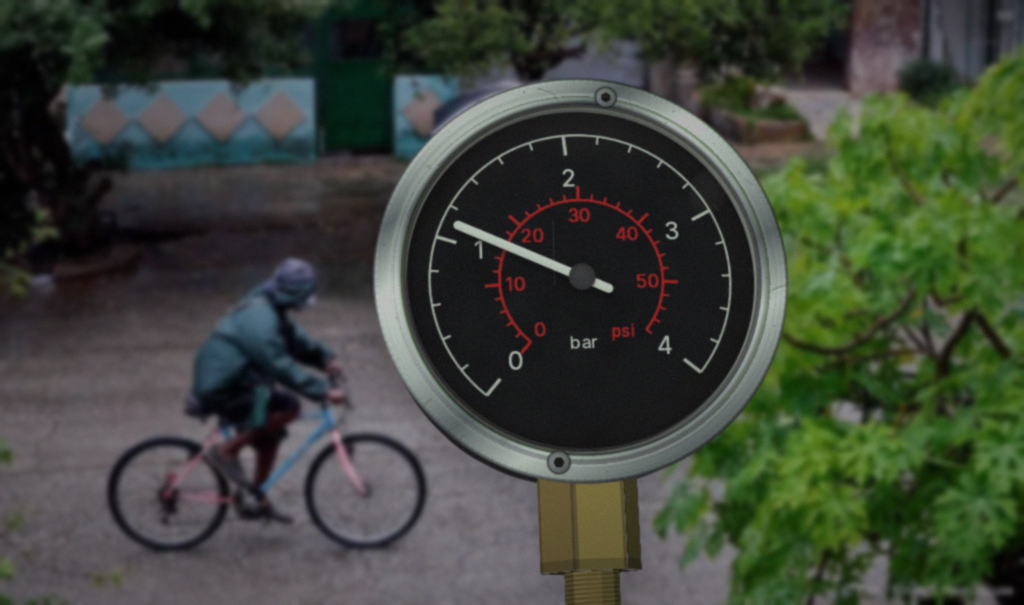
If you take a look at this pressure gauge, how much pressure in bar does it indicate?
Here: 1.1 bar
